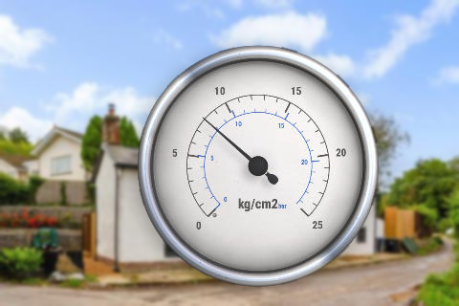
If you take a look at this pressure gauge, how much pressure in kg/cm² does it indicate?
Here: 8 kg/cm²
